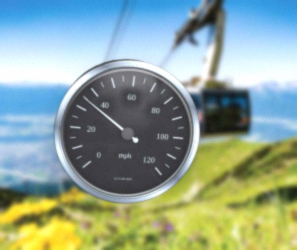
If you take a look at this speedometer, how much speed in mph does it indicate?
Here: 35 mph
